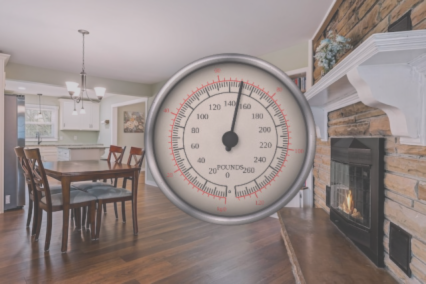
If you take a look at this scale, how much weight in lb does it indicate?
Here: 150 lb
